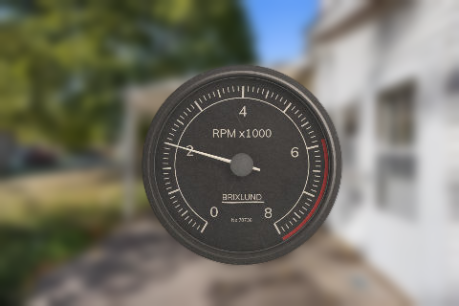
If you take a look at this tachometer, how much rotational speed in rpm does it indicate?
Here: 2000 rpm
